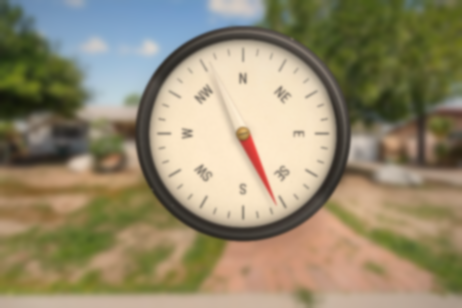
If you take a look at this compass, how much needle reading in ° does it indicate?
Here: 155 °
